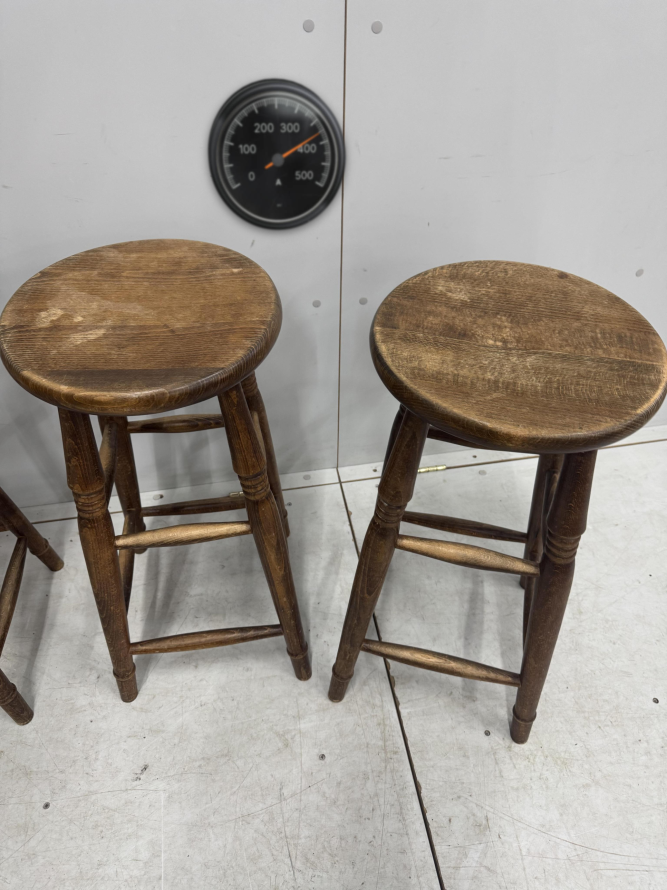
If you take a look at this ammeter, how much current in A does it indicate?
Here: 375 A
